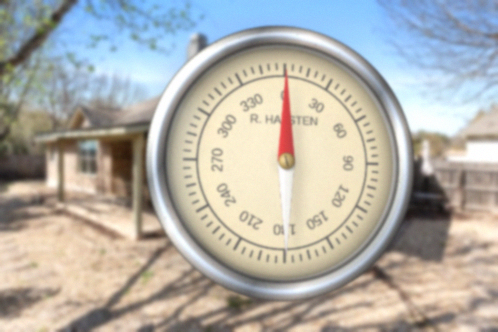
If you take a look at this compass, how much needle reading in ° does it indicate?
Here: 0 °
